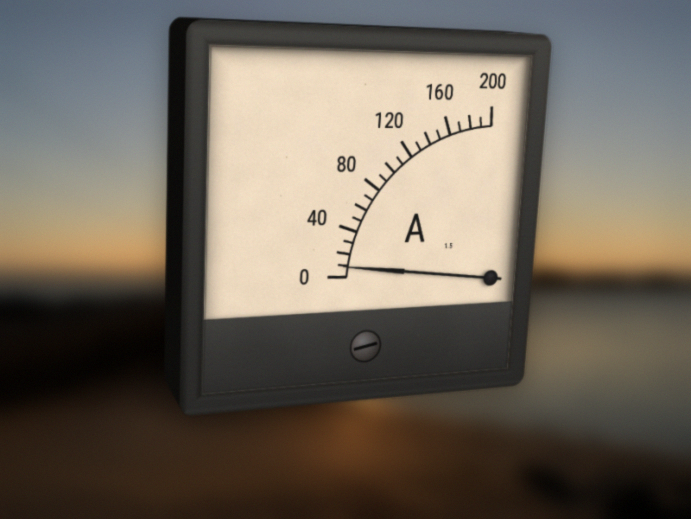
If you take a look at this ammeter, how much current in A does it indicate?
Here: 10 A
